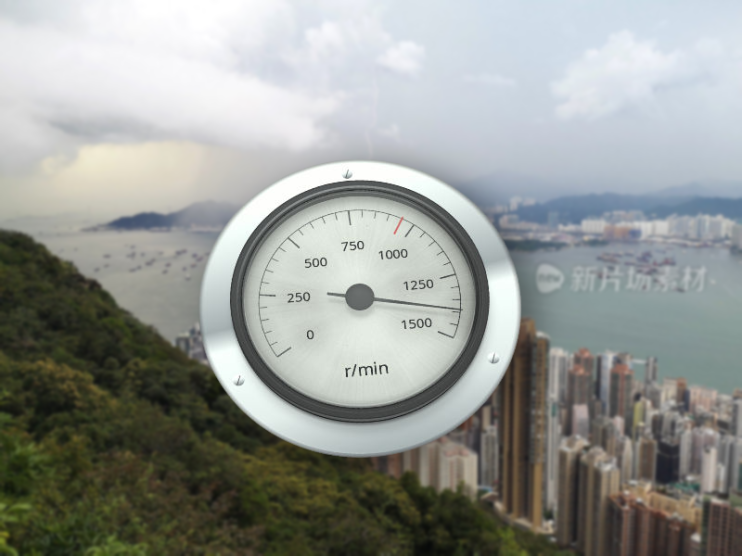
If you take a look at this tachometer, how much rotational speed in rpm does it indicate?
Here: 1400 rpm
